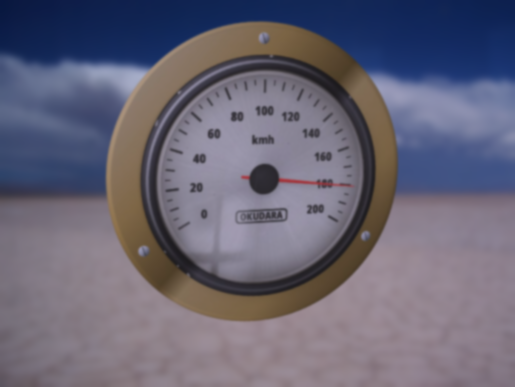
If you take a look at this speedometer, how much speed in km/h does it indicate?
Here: 180 km/h
